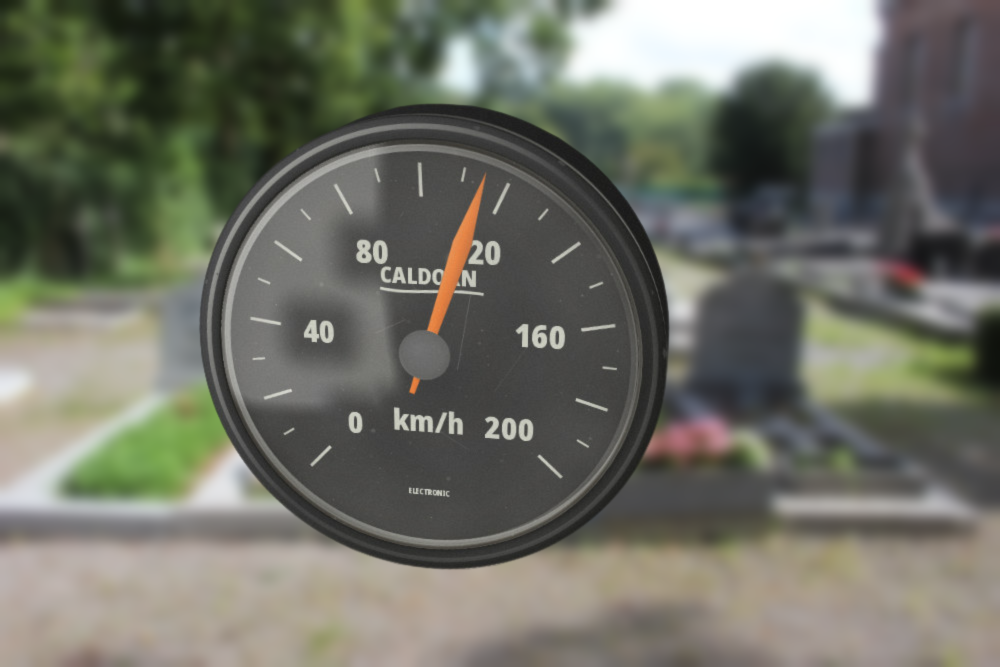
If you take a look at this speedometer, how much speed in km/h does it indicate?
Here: 115 km/h
